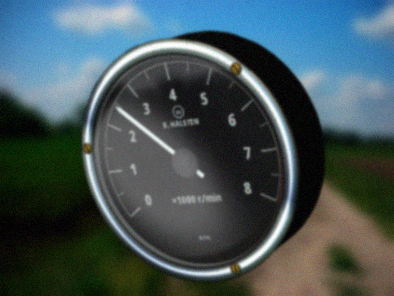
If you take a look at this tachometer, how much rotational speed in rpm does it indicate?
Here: 2500 rpm
